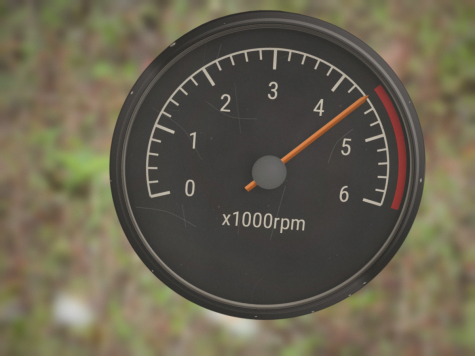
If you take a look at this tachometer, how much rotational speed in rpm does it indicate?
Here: 4400 rpm
